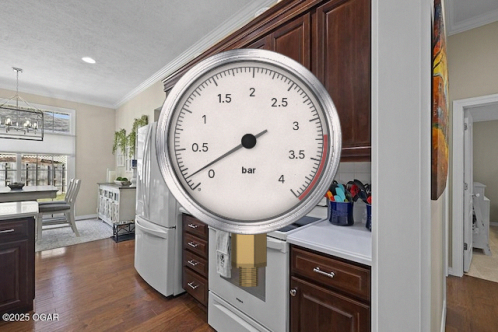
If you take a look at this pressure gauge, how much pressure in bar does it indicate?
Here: 0.15 bar
